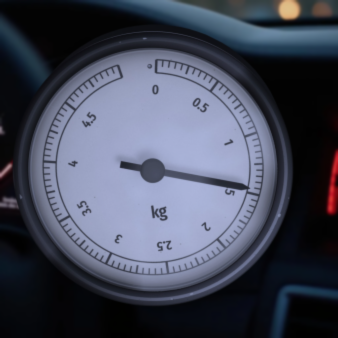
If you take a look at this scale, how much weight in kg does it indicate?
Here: 1.45 kg
